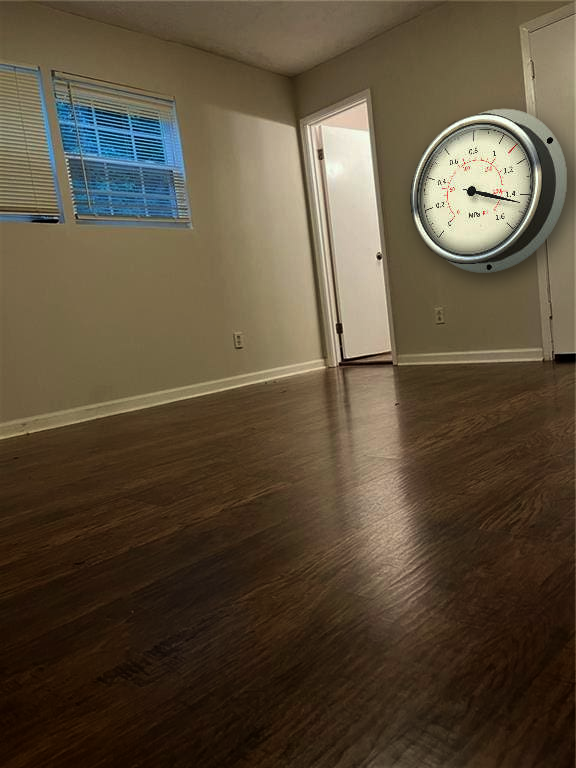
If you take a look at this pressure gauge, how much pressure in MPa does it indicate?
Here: 1.45 MPa
